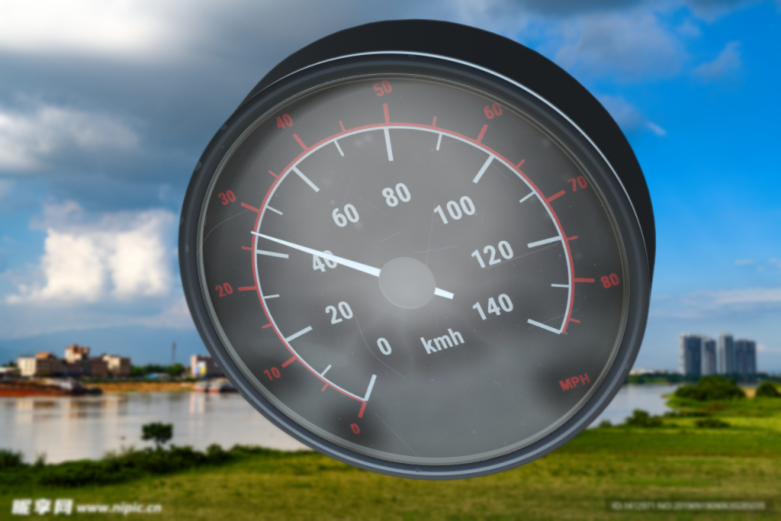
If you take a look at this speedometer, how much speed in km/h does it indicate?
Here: 45 km/h
